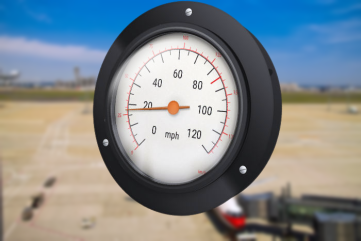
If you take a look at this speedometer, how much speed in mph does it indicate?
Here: 17.5 mph
